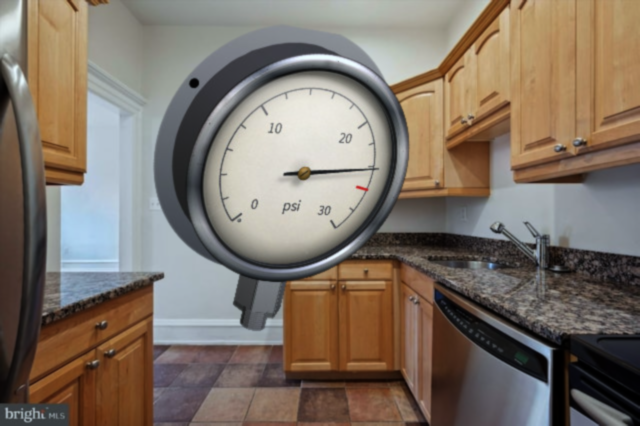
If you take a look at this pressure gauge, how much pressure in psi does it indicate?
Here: 24 psi
